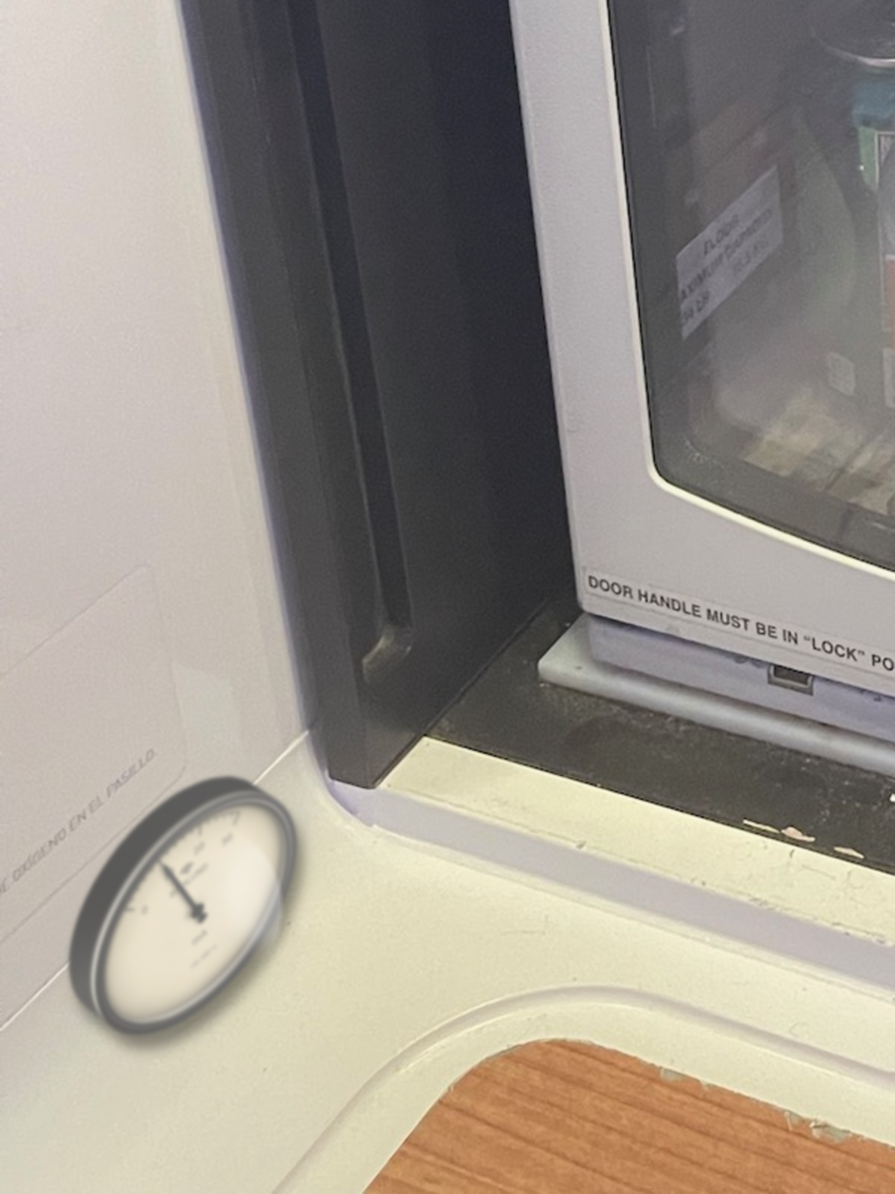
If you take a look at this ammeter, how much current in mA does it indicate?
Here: 10 mA
